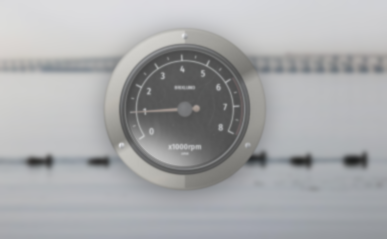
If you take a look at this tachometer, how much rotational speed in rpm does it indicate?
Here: 1000 rpm
